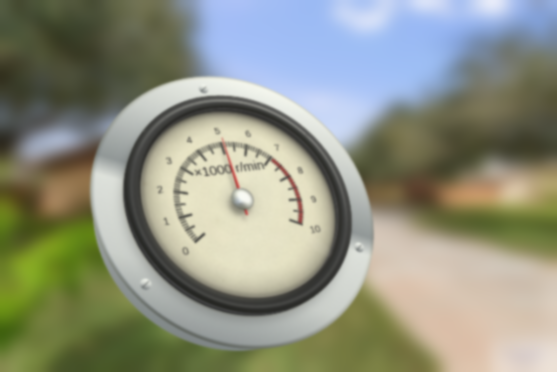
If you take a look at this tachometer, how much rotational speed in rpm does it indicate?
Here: 5000 rpm
